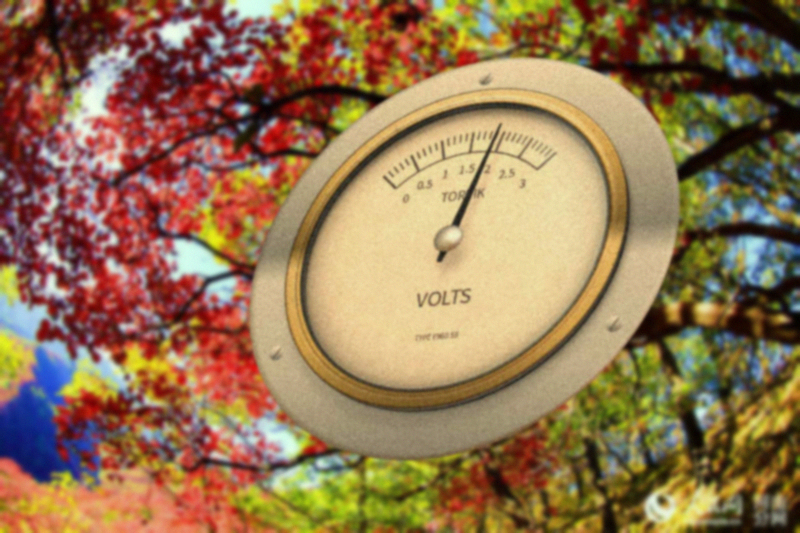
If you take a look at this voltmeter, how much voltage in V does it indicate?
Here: 2 V
